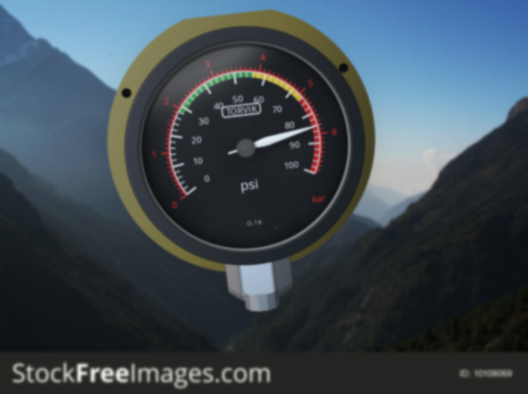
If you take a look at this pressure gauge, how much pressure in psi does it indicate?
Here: 84 psi
